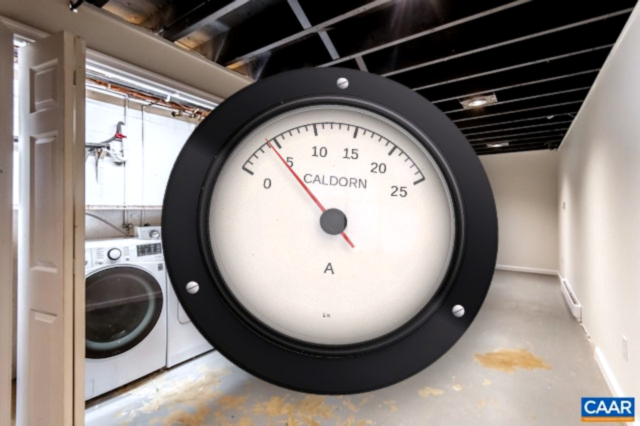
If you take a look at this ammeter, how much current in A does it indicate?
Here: 4 A
